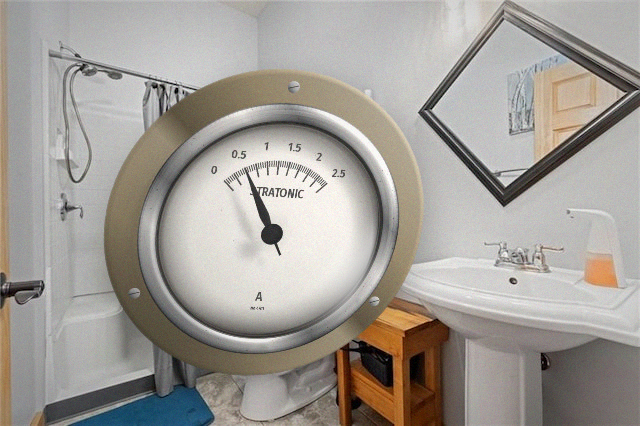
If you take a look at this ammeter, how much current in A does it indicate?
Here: 0.5 A
